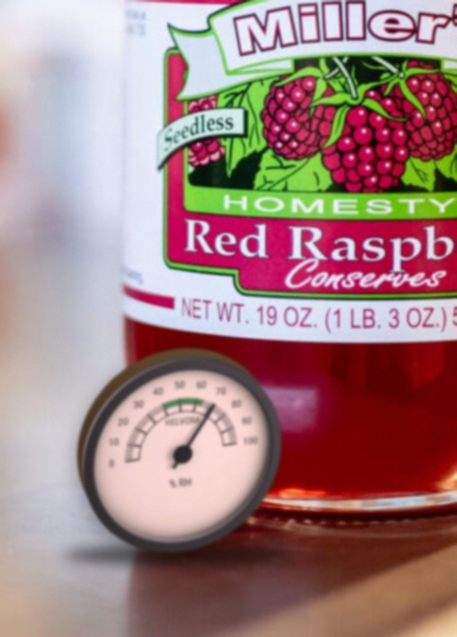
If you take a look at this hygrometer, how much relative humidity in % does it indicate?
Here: 70 %
